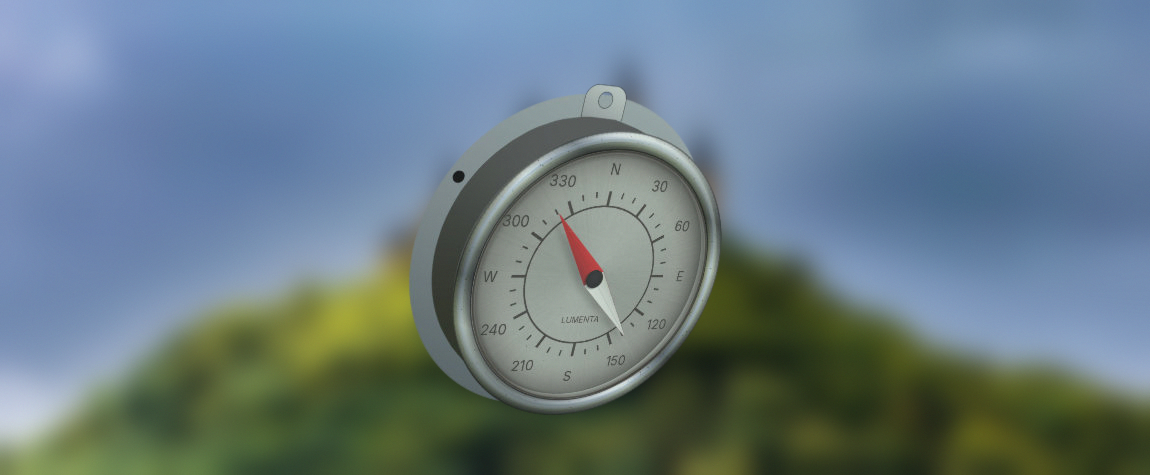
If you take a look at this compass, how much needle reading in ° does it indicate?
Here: 320 °
